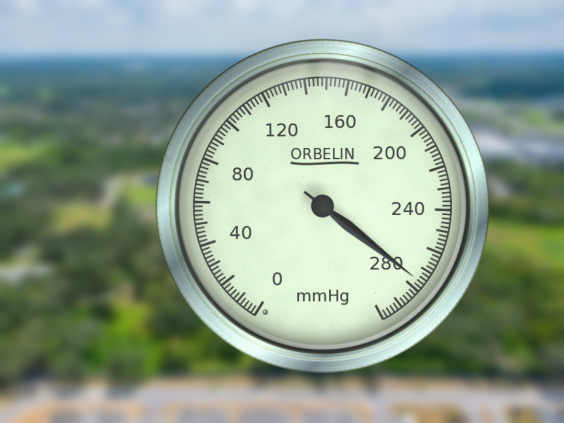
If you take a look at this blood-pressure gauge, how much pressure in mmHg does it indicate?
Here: 276 mmHg
